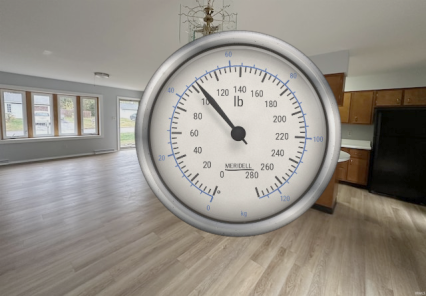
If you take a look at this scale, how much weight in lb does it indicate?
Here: 104 lb
